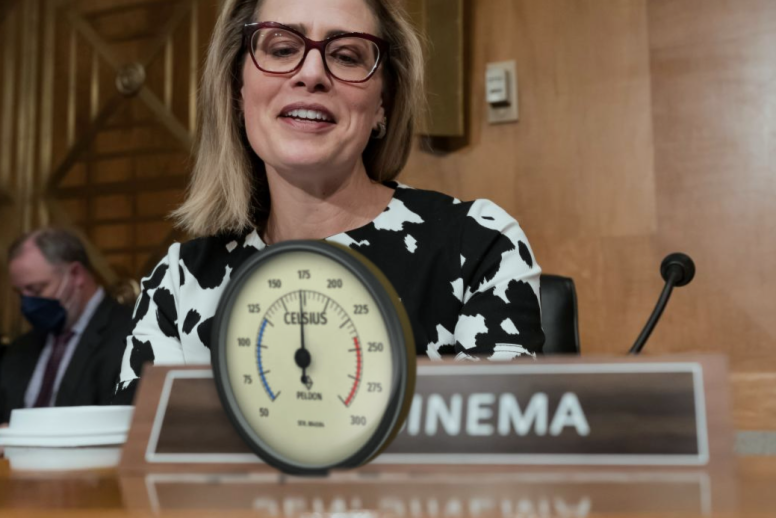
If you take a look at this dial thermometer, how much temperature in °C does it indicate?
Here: 175 °C
